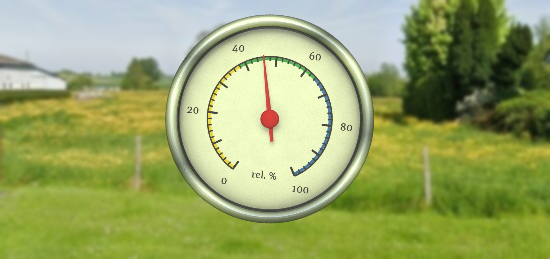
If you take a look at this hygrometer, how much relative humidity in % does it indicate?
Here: 46 %
